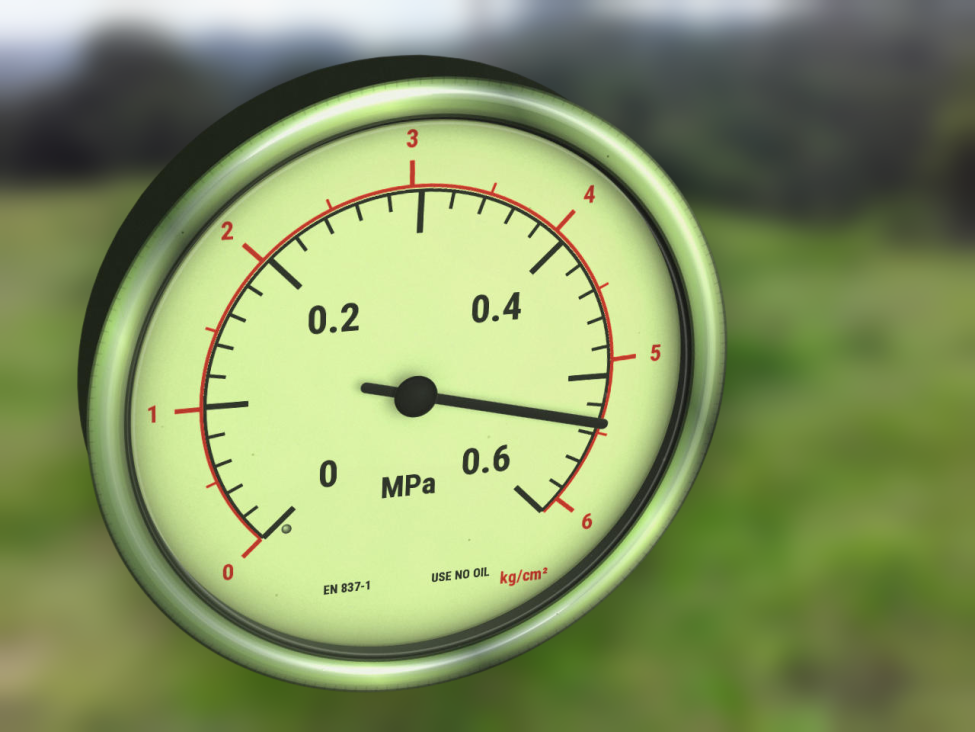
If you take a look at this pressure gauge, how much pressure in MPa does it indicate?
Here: 0.53 MPa
